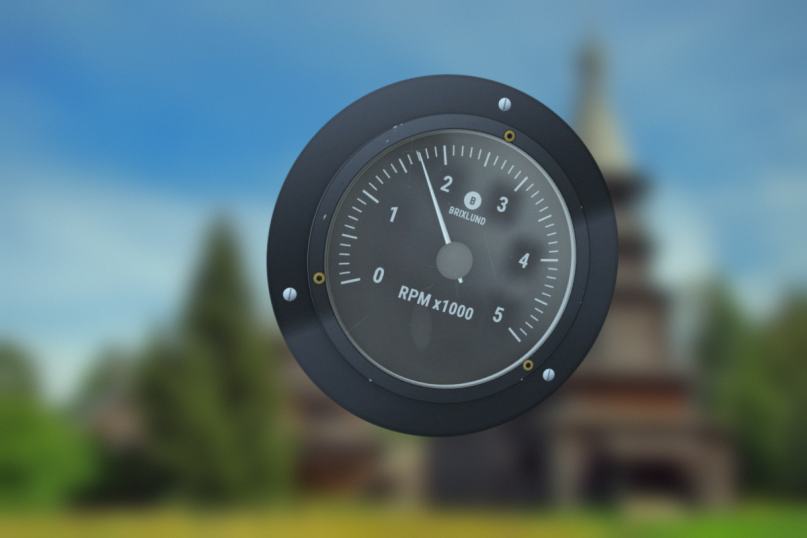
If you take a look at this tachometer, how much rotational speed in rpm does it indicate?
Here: 1700 rpm
